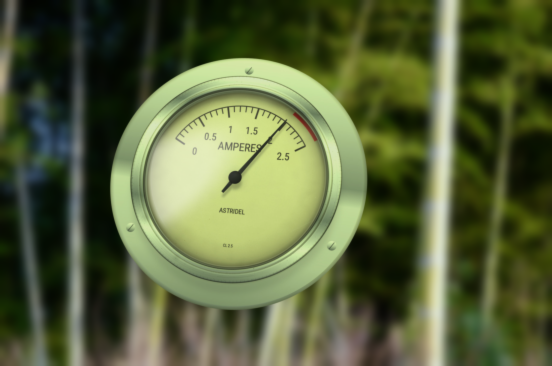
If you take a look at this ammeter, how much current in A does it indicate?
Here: 2 A
